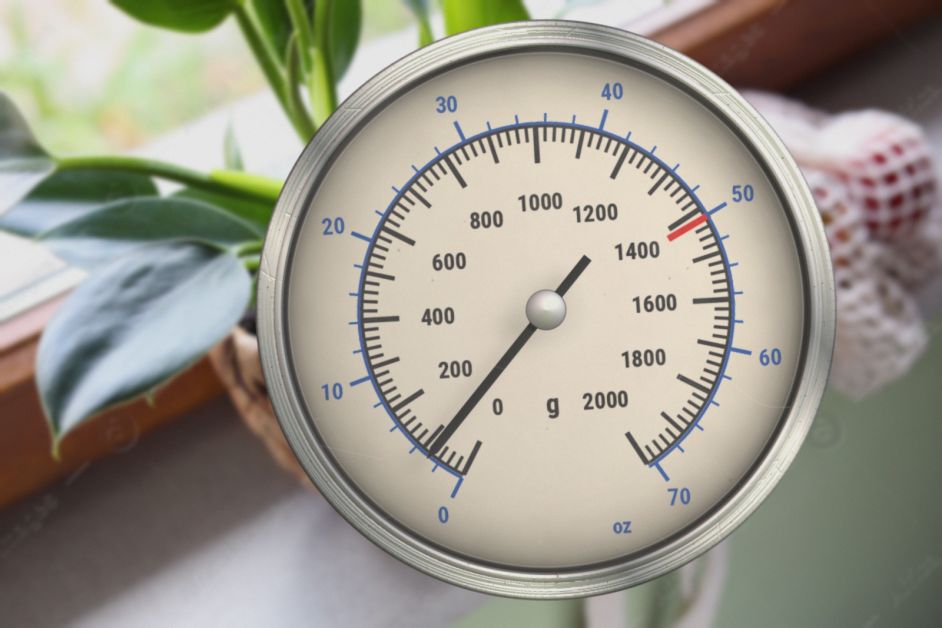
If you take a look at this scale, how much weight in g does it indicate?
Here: 80 g
